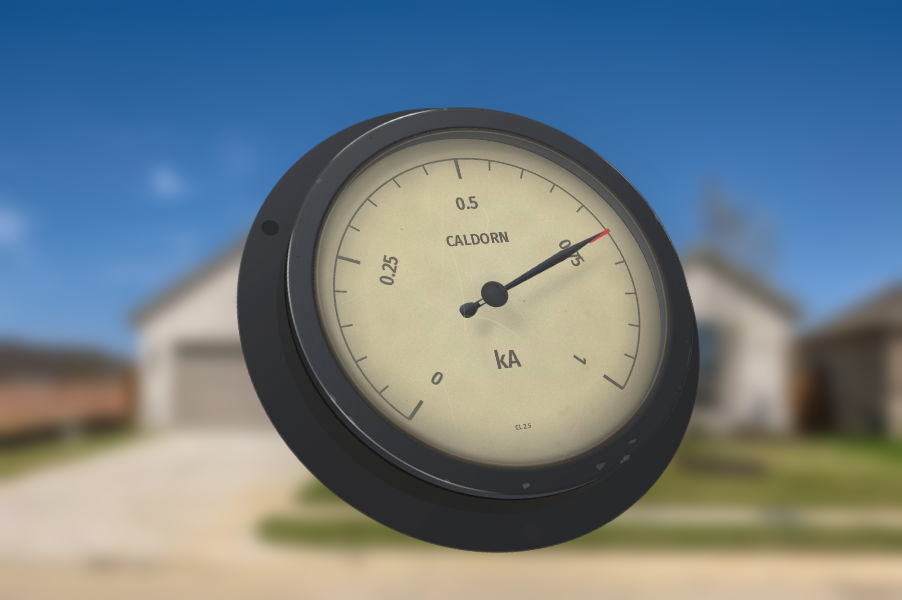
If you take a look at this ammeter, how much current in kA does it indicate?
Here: 0.75 kA
